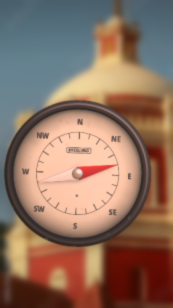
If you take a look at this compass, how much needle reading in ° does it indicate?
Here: 75 °
